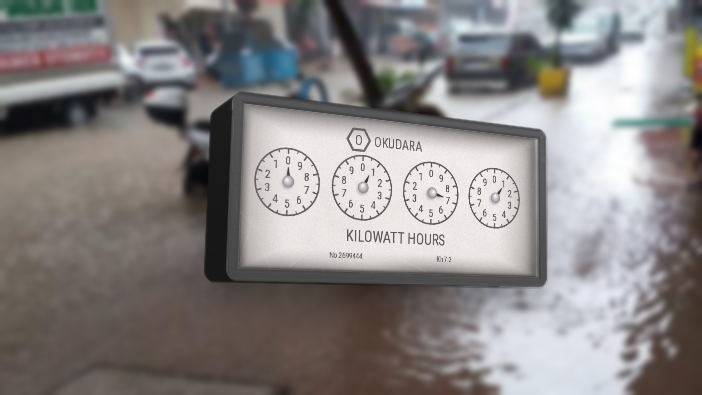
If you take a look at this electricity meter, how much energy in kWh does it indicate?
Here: 71 kWh
